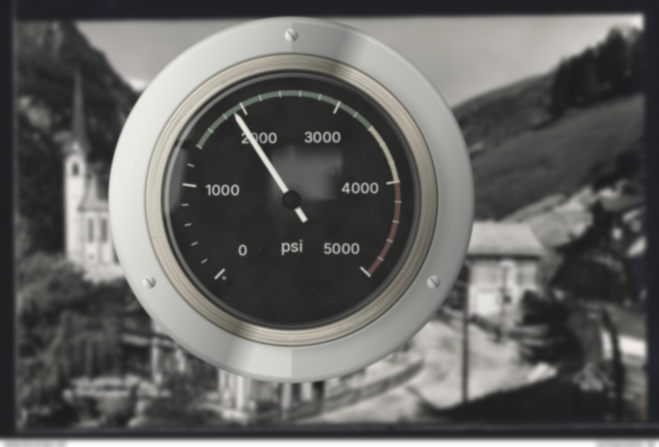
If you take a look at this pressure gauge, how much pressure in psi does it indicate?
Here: 1900 psi
